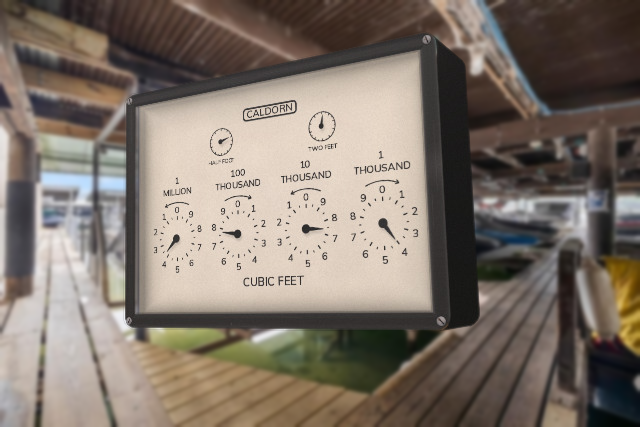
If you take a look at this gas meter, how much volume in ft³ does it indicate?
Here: 377400 ft³
